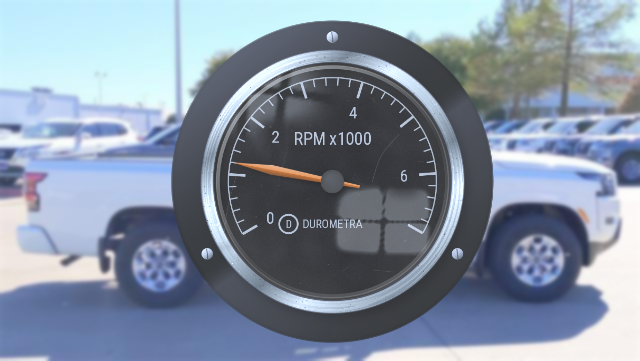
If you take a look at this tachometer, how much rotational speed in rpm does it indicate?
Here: 1200 rpm
